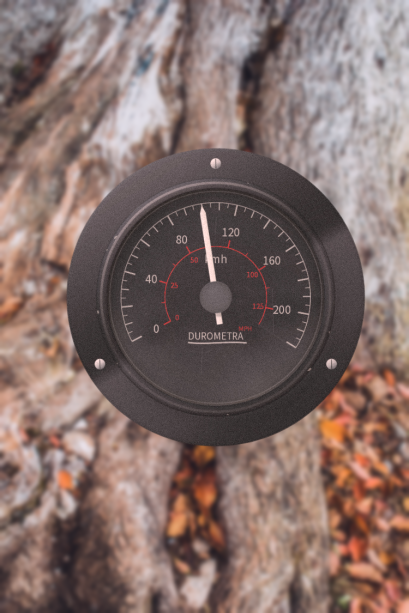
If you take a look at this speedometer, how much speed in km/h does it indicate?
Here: 100 km/h
